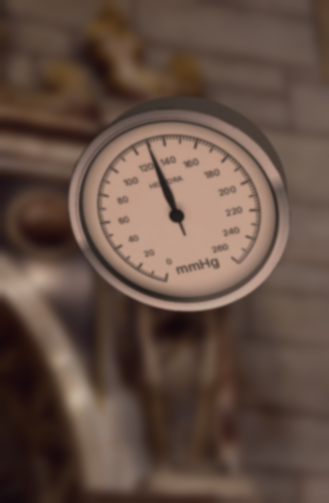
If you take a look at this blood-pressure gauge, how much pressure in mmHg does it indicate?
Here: 130 mmHg
